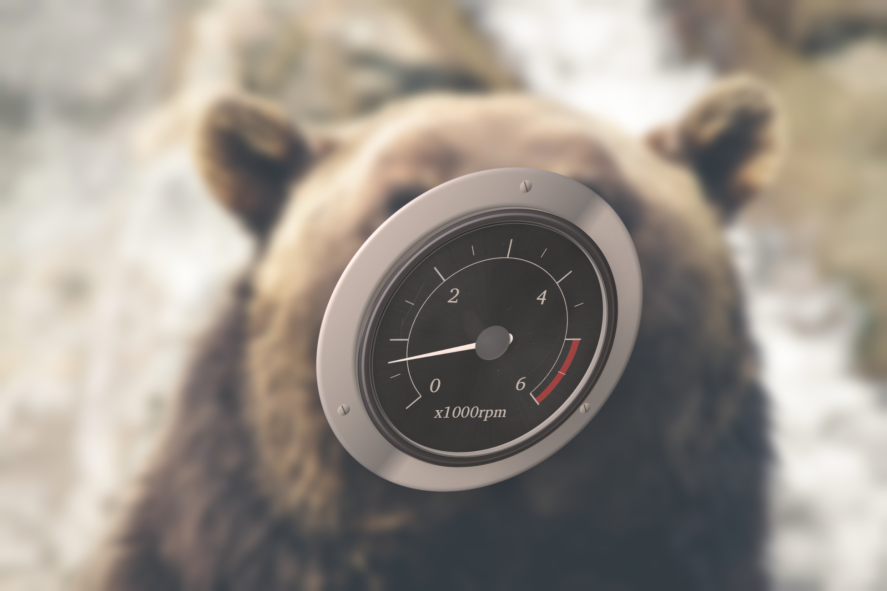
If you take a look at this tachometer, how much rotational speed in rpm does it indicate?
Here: 750 rpm
